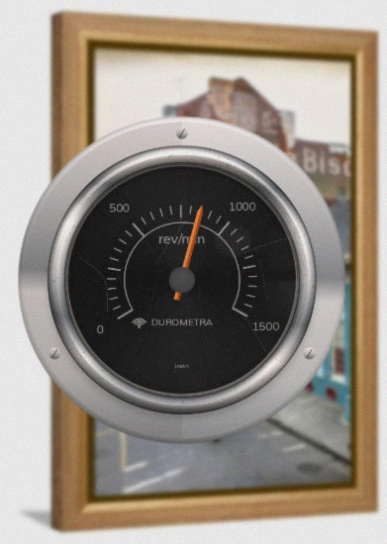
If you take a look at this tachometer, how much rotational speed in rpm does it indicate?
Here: 850 rpm
